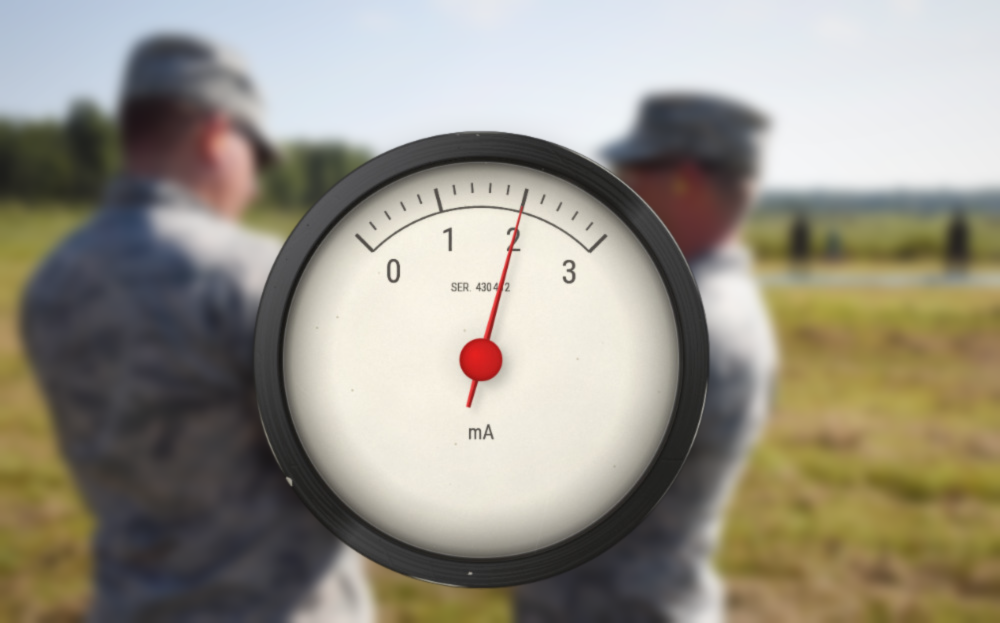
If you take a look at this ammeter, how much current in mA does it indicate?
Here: 2 mA
